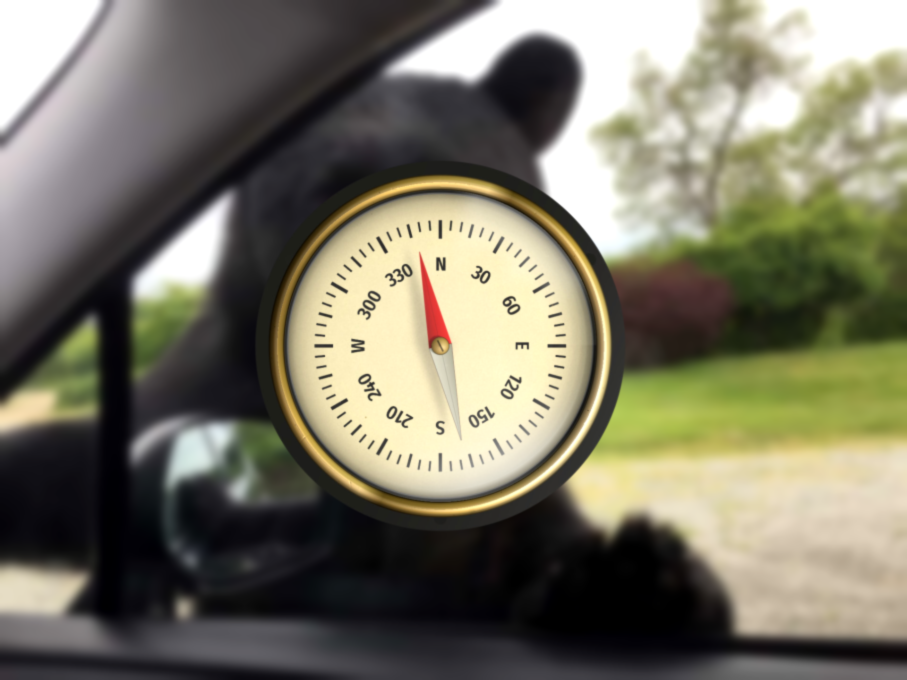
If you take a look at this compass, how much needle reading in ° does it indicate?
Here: 347.5 °
